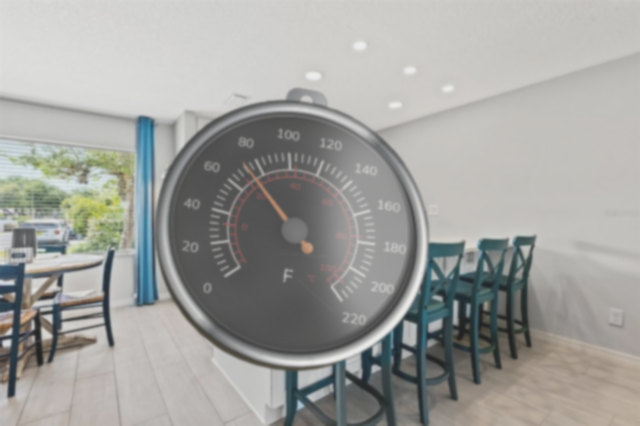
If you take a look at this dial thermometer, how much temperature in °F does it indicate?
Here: 72 °F
